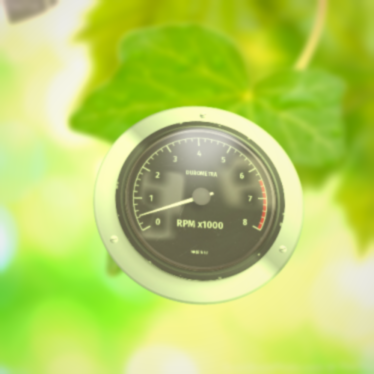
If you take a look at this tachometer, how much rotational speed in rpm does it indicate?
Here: 400 rpm
